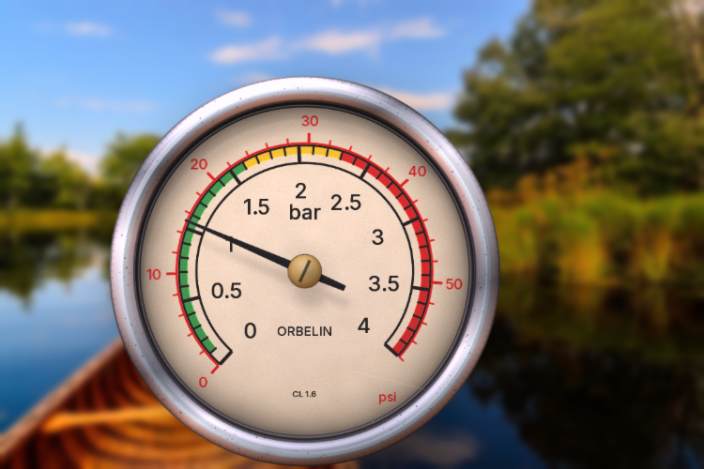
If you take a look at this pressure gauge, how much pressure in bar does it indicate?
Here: 1.05 bar
